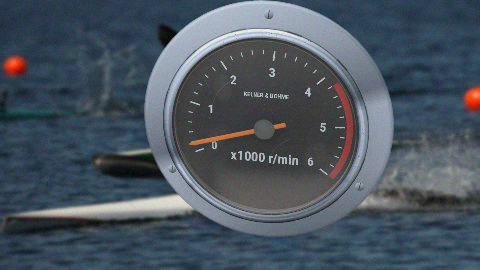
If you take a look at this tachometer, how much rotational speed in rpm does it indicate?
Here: 200 rpm
